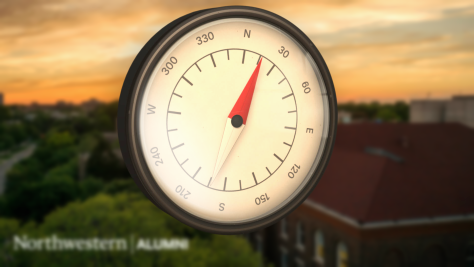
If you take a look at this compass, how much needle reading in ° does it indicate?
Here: 15 °
